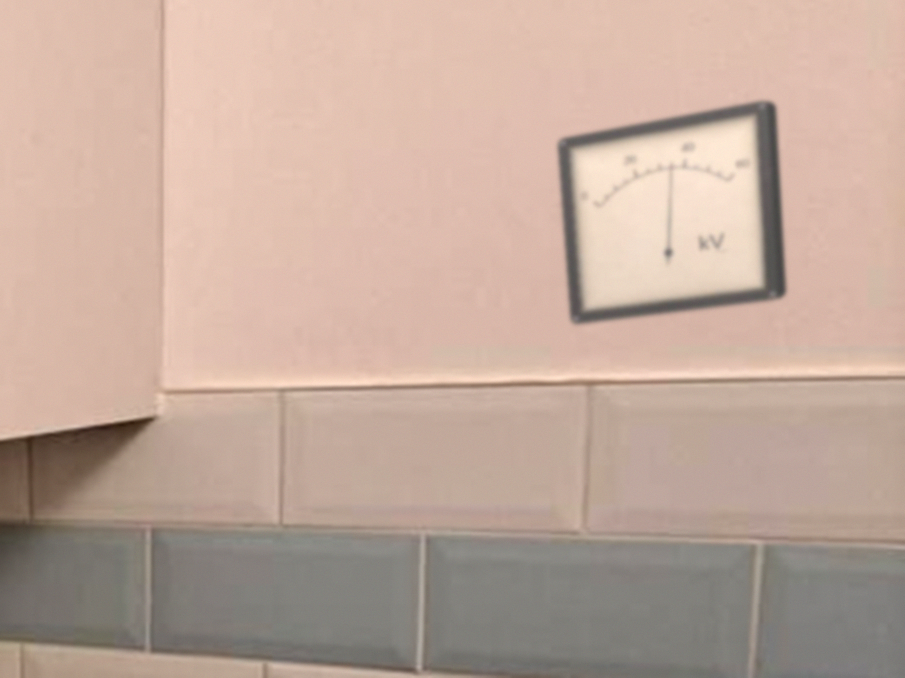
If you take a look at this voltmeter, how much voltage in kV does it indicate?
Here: 35 kV
